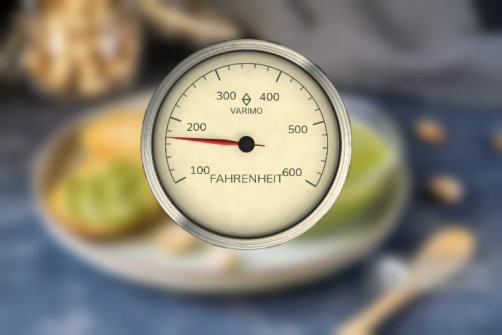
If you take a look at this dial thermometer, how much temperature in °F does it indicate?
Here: 170 °F
